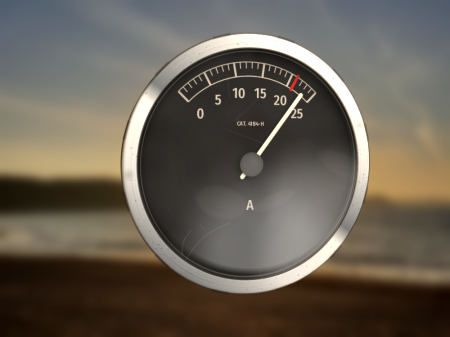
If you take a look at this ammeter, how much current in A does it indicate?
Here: 23 A
